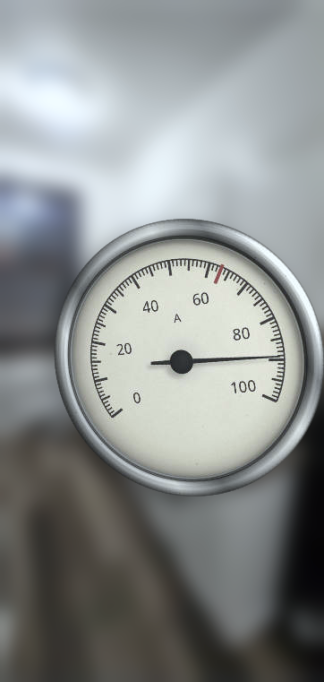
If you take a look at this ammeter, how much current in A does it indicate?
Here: 89 A
